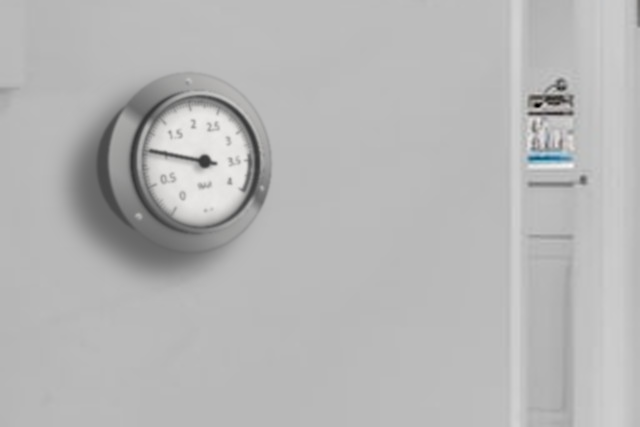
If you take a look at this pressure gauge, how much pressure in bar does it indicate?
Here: 1 bar
